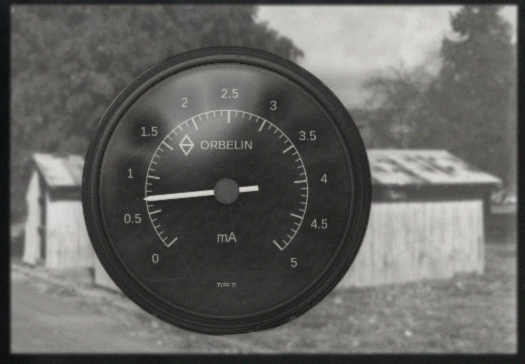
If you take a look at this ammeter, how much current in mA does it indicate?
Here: 0.7 mA
